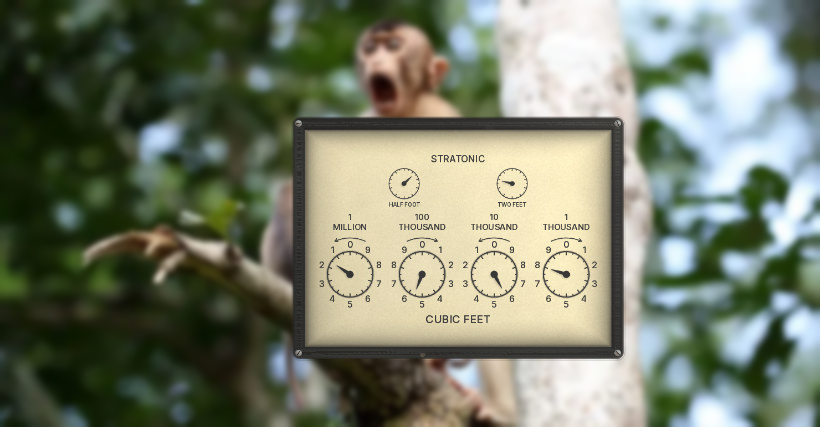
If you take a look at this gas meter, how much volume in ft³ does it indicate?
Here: 155800 ft³
